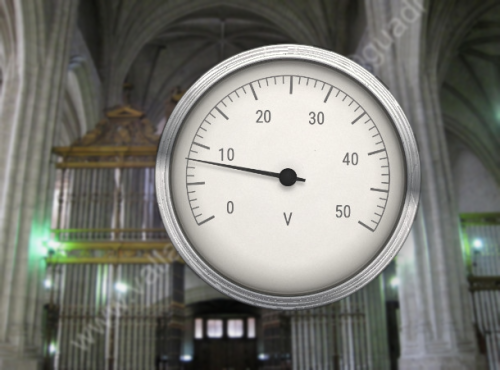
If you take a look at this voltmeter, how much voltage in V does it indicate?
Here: 8 V
